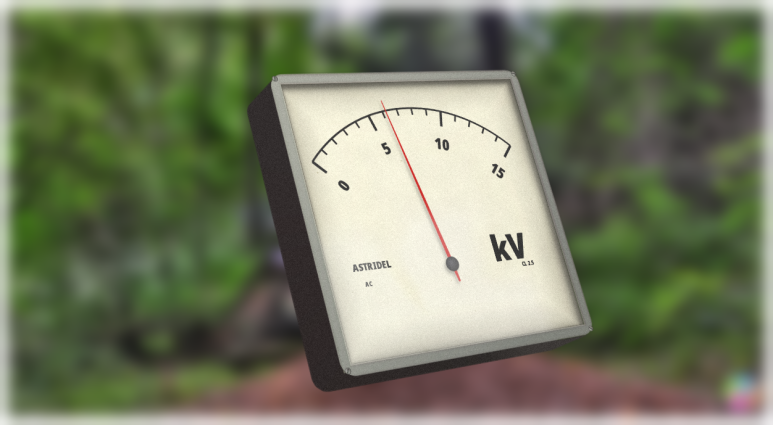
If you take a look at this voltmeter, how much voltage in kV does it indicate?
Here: 6 kV
